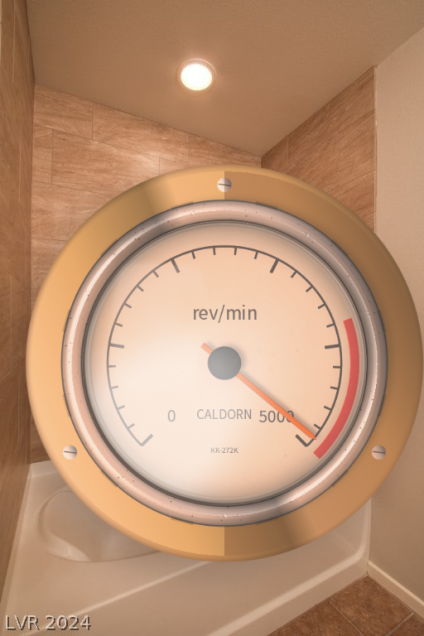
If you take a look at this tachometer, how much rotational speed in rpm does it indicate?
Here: 4900 rpm
